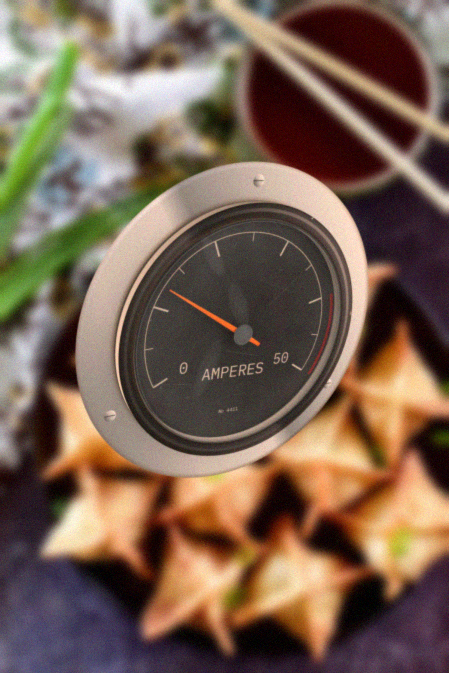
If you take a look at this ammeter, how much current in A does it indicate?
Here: 12.5 A
